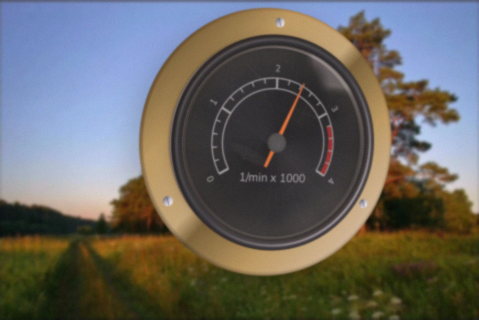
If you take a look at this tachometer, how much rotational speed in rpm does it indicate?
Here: 2400 rpm
